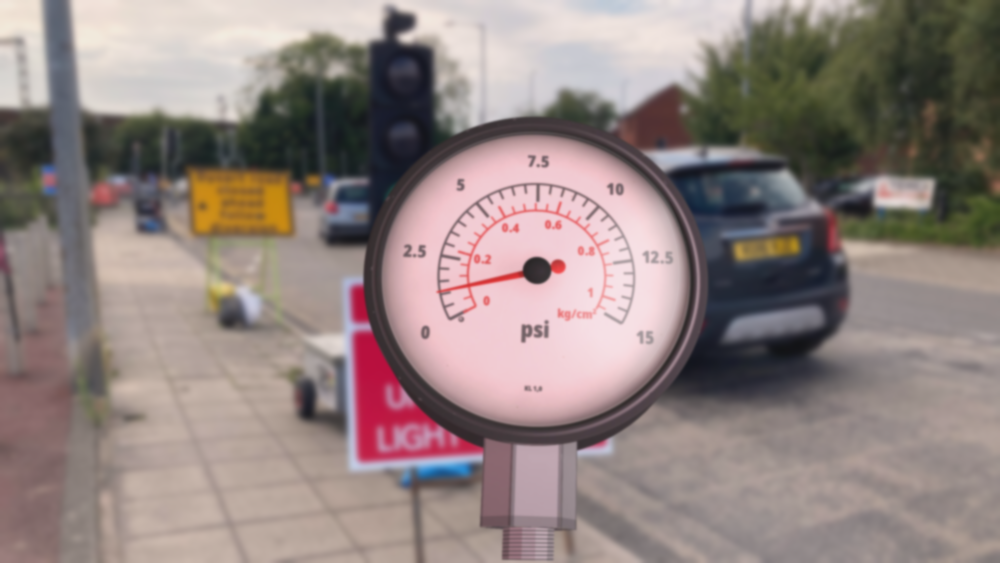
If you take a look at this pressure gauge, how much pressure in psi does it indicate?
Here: 1 psi
